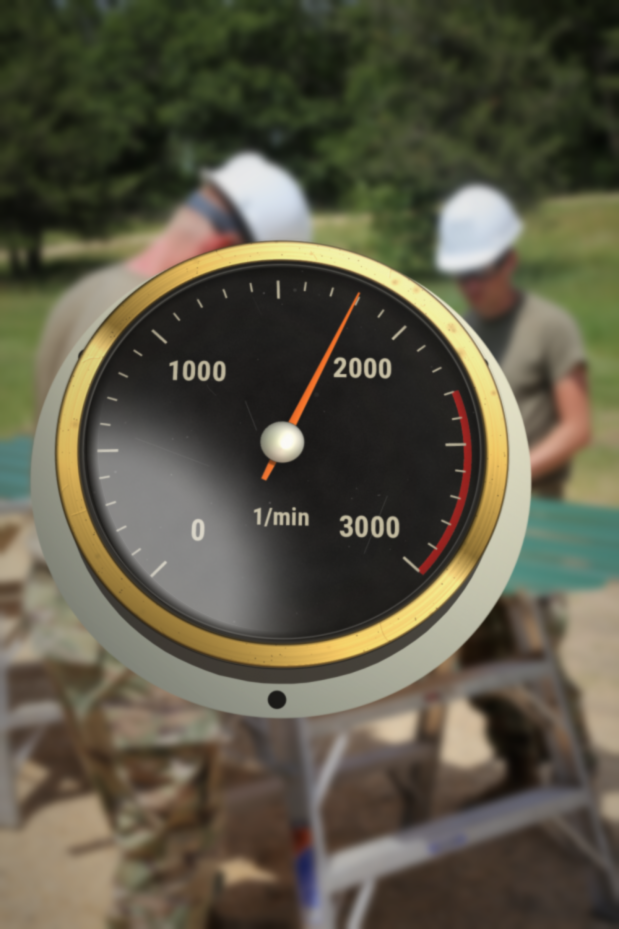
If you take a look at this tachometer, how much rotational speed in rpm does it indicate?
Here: 1800 rpm
